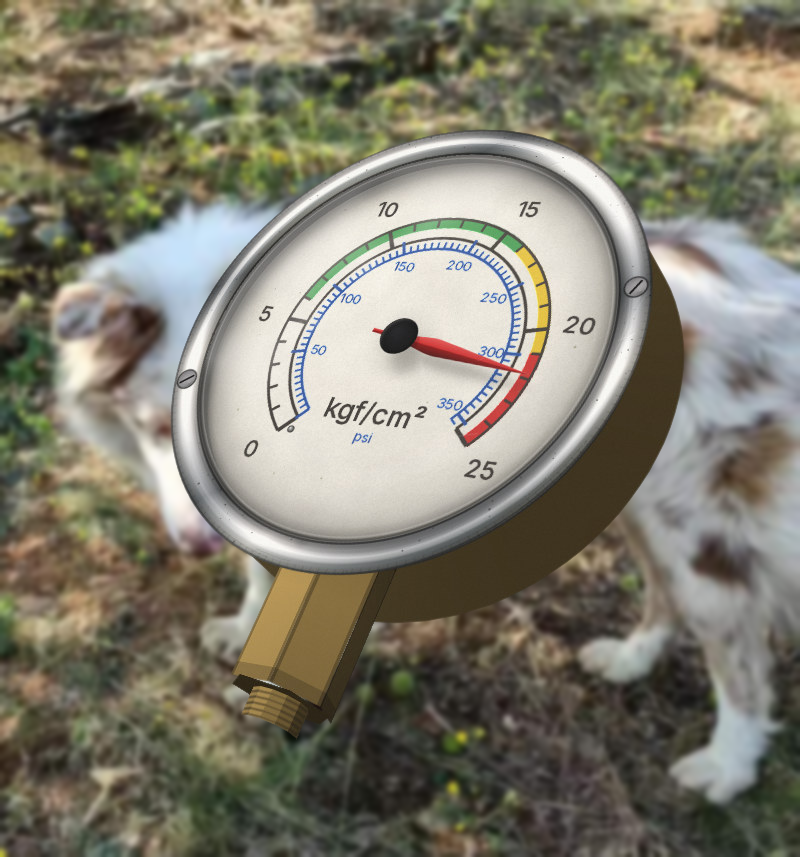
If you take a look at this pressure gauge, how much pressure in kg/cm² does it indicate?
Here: 22 kg/cm²
